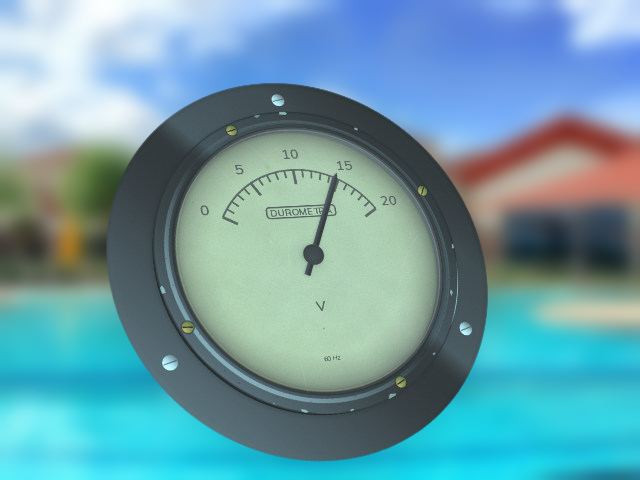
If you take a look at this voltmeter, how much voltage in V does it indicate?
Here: 14.5 V
